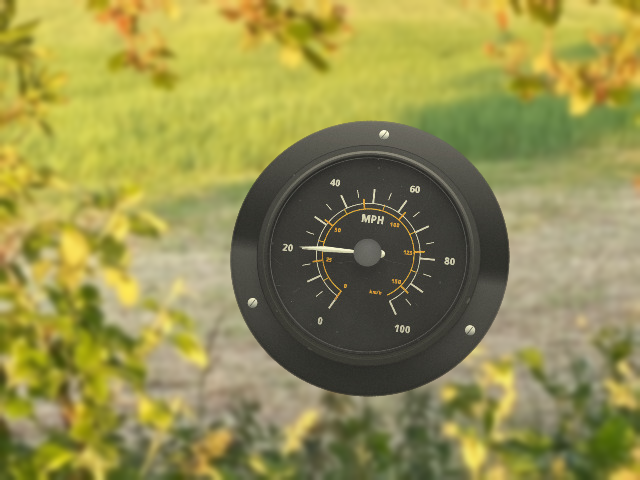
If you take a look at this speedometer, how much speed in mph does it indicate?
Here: 20 mph
